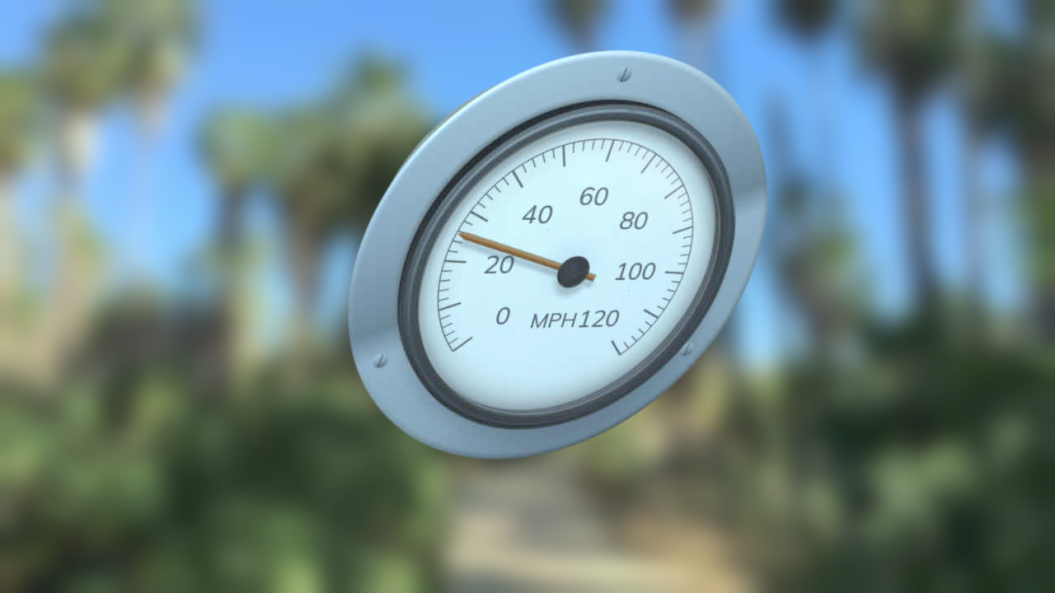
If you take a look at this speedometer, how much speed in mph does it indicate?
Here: 26 mph
